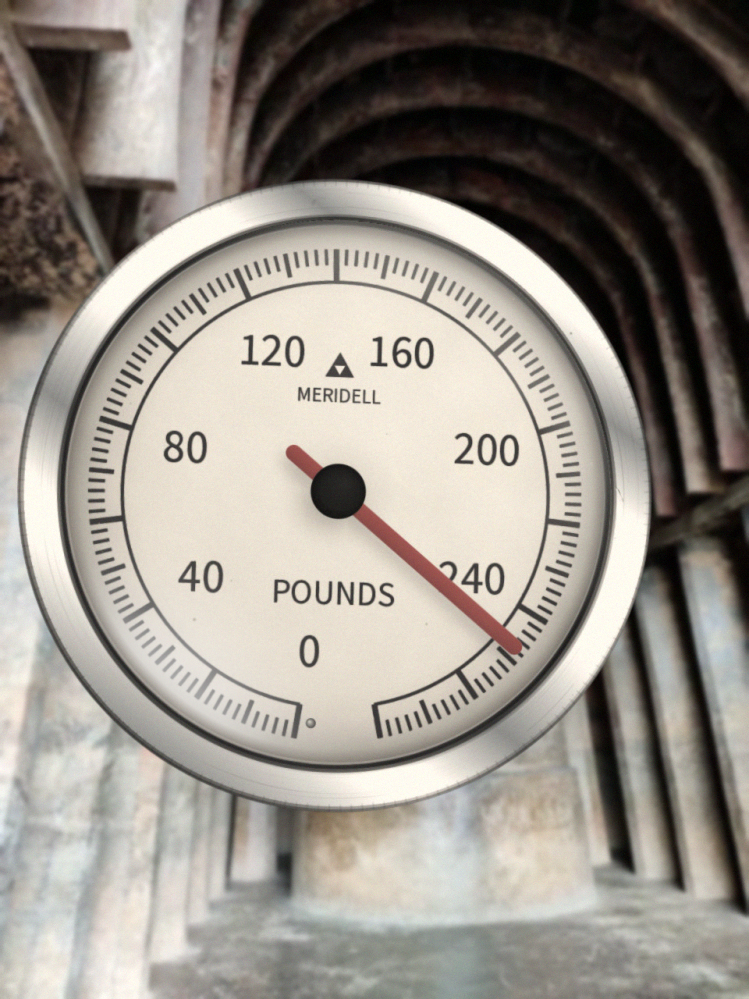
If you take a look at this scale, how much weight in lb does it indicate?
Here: 248 lb
